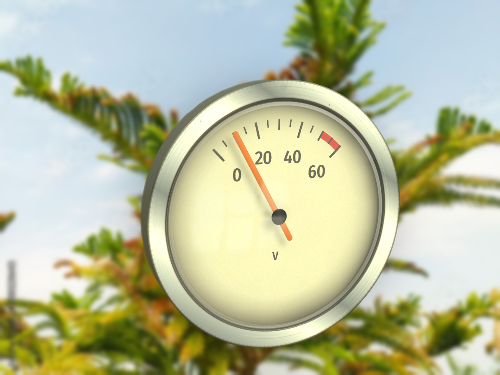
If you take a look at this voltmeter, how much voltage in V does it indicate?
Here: 10 V
